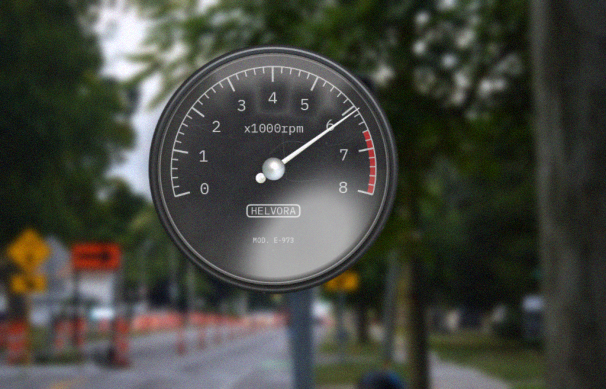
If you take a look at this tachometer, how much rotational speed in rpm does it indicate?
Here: 6100 rpm
